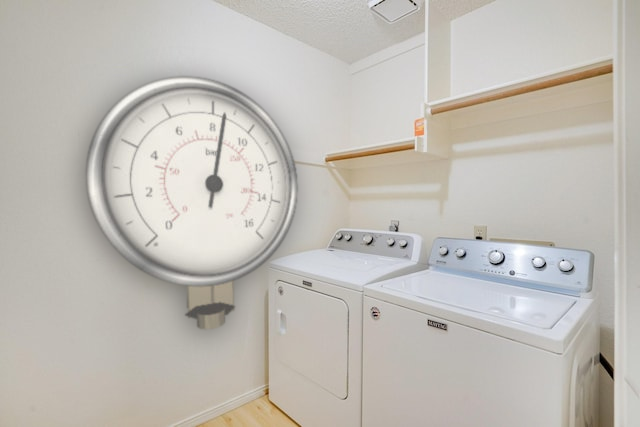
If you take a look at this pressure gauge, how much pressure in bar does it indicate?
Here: 8.5 bar
